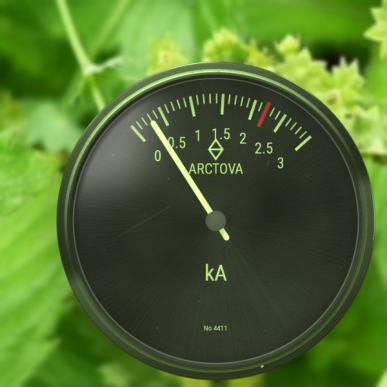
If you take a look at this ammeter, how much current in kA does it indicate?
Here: 0.3 kA
